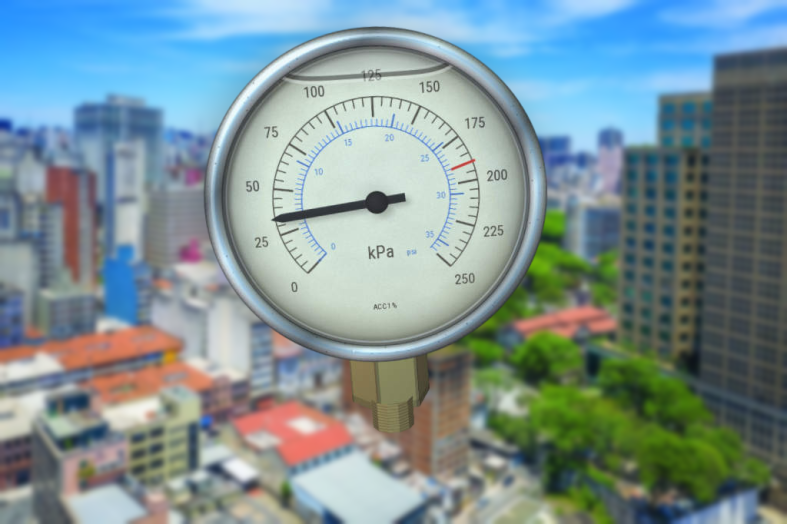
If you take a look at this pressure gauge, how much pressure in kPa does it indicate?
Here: 35 kPa
